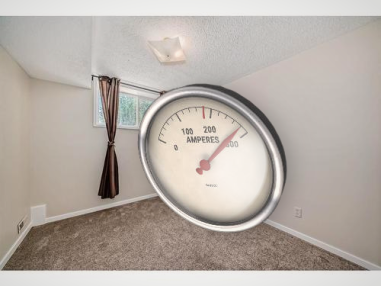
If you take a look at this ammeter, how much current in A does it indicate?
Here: 280 A
